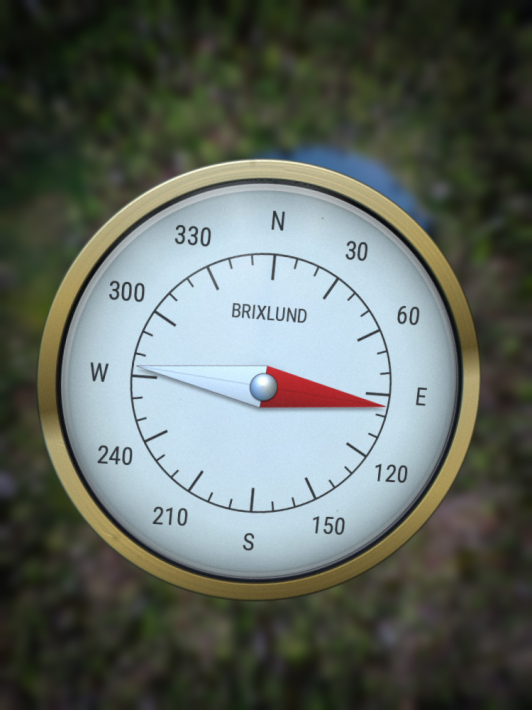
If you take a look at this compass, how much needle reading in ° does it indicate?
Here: 95 °
